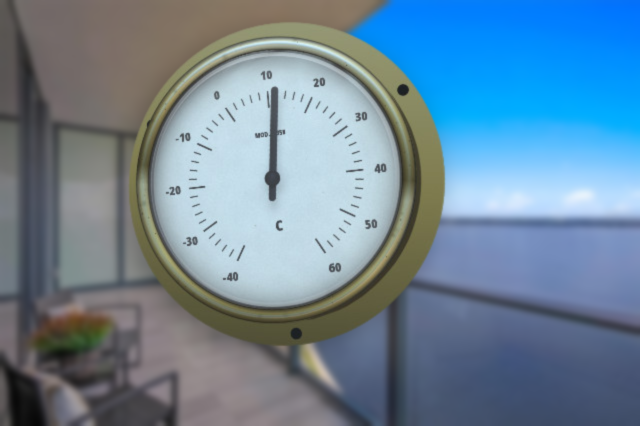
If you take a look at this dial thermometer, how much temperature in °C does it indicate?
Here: 12 °C
